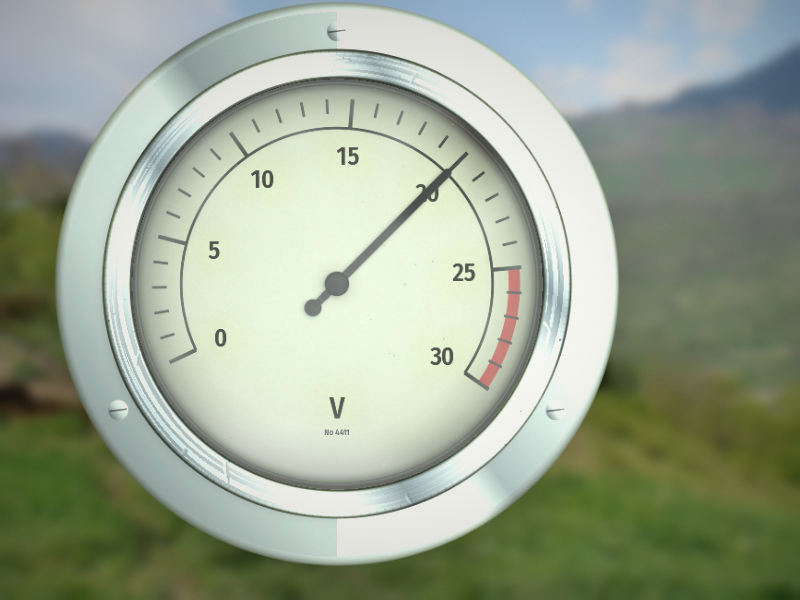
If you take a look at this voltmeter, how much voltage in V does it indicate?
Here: 20 V
